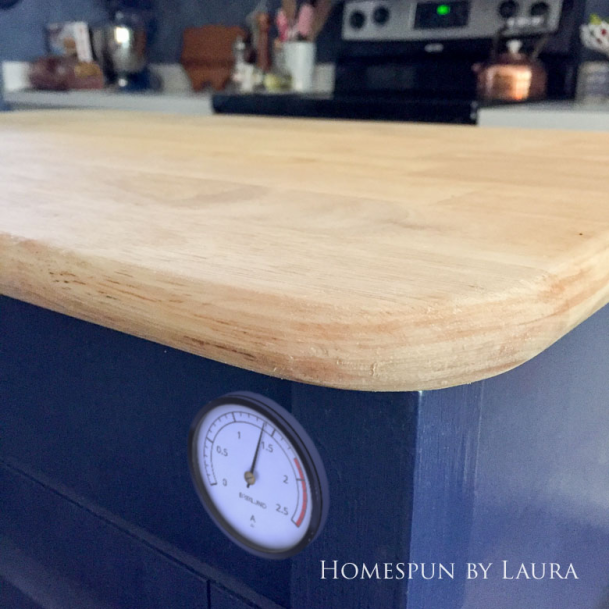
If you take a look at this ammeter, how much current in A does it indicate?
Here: 1.4 A
